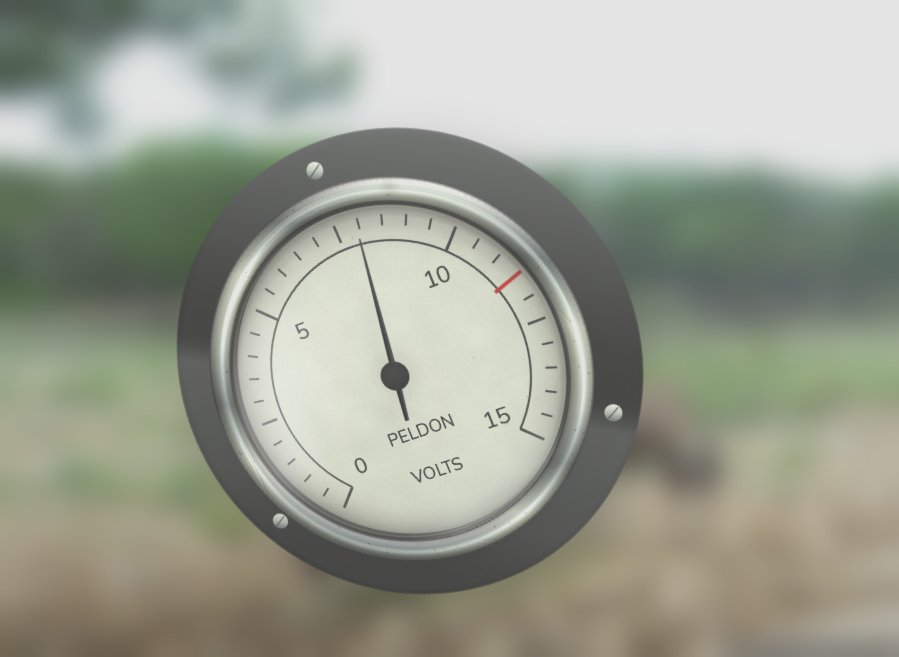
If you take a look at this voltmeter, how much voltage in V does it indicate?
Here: 8 V
